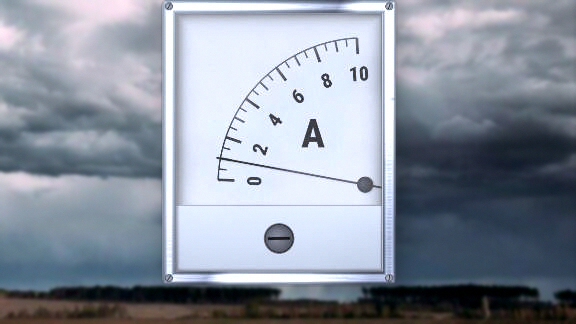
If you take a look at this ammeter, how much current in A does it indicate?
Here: 1 A
